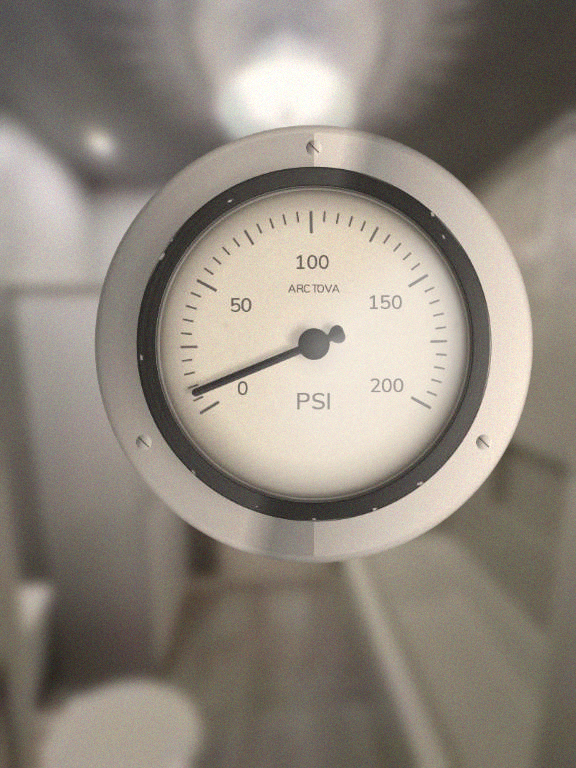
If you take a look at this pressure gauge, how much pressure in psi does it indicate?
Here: 7.5 psi
